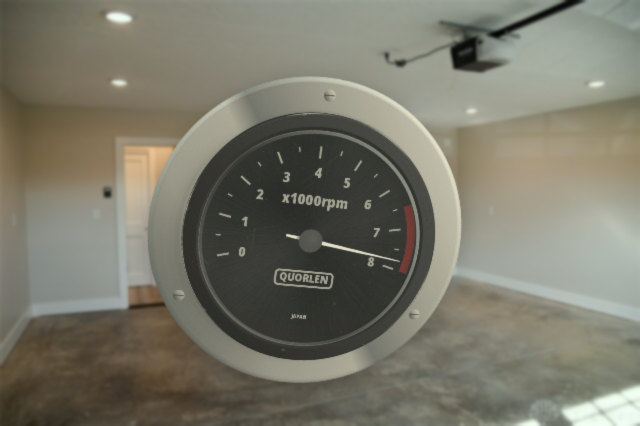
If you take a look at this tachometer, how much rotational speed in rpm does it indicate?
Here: 7750 rpm
